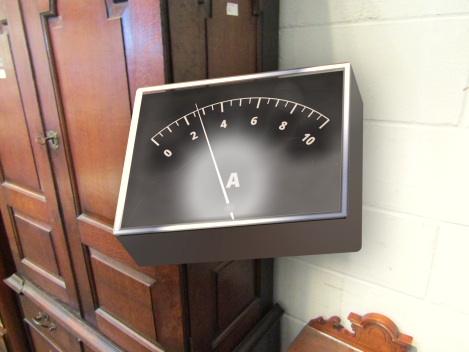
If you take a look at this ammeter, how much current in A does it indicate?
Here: 2.75 A
